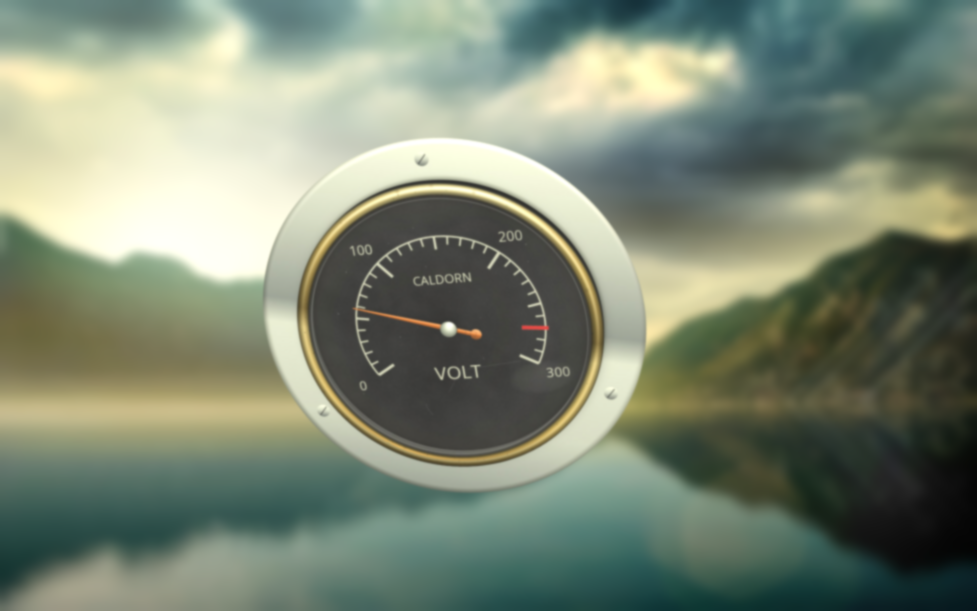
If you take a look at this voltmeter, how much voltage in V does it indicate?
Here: 60 V
